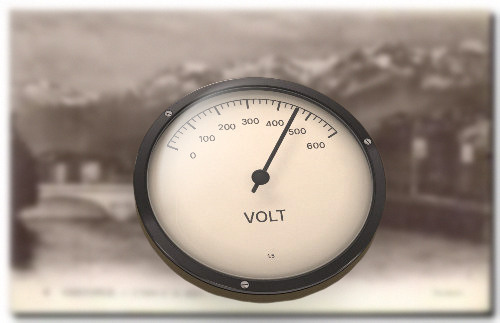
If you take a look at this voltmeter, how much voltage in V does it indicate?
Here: 460 V
